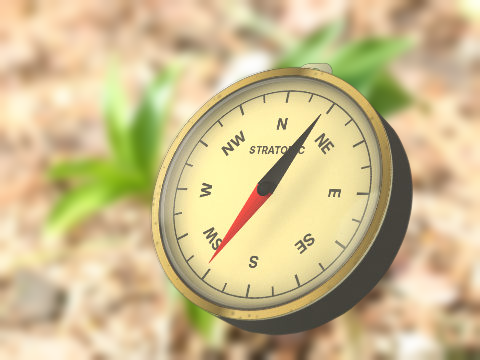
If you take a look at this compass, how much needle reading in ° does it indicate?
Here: 210 °
